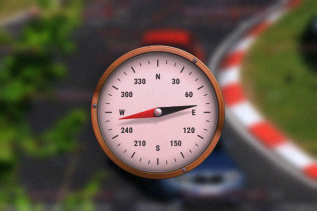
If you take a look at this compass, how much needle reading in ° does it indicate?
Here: 260 °
